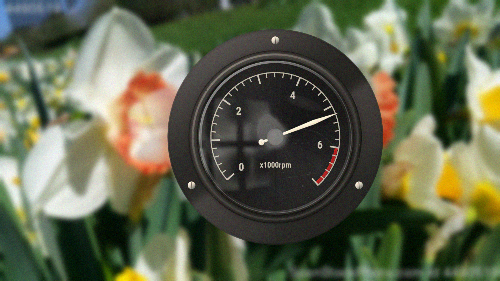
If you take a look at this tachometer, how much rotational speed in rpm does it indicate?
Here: 5200 rpm
